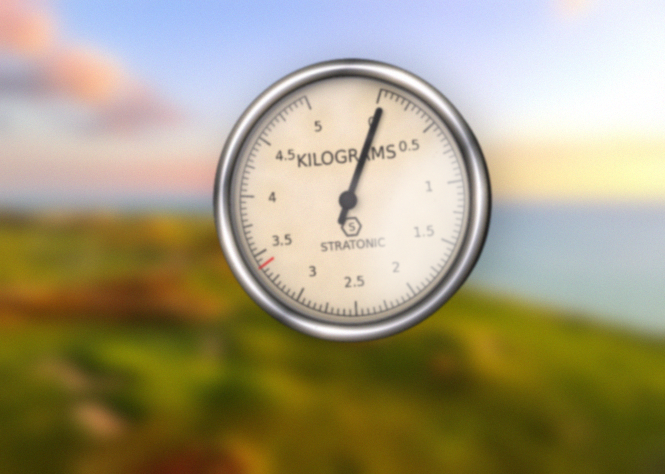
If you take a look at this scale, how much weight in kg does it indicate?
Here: 0.05 kg
